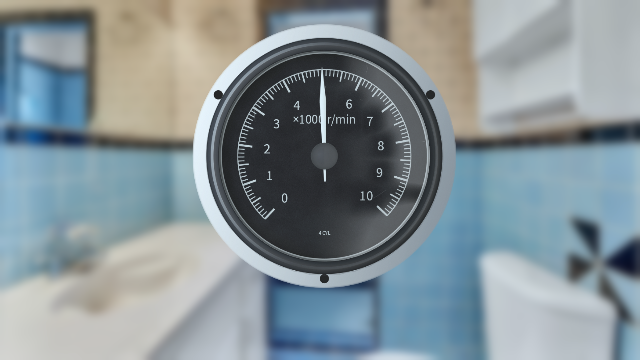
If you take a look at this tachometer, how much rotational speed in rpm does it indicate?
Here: 5000 rpm
